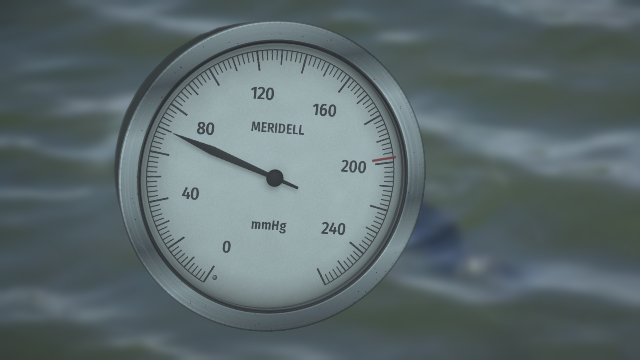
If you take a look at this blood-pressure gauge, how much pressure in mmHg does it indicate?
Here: 70 mmHg
